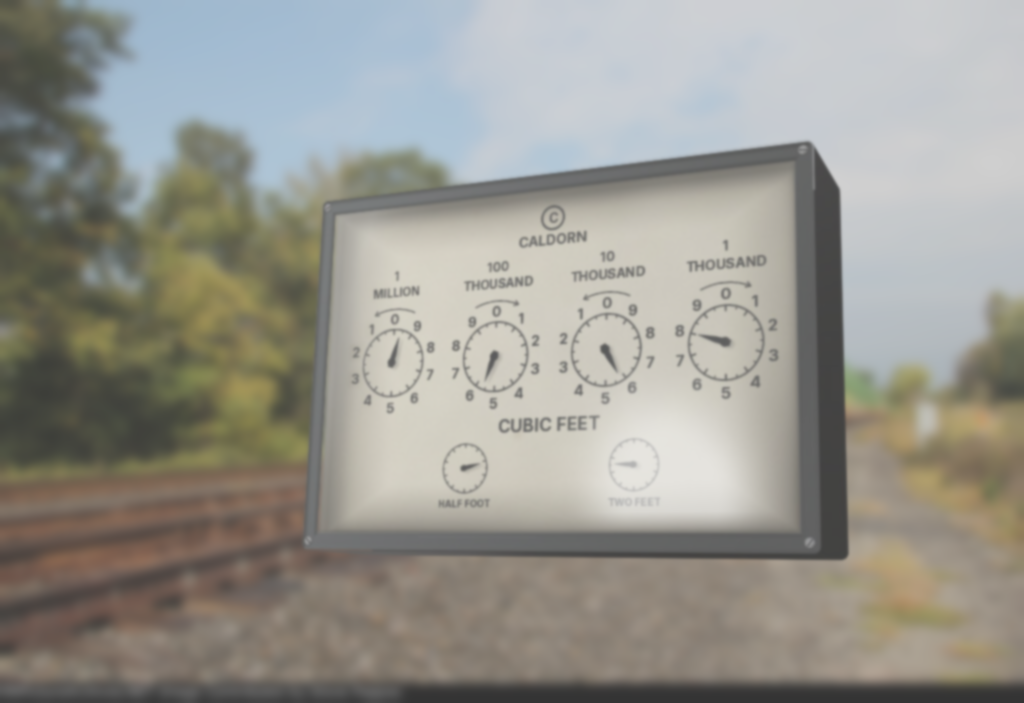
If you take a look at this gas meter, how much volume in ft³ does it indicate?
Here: 955800 ft³
